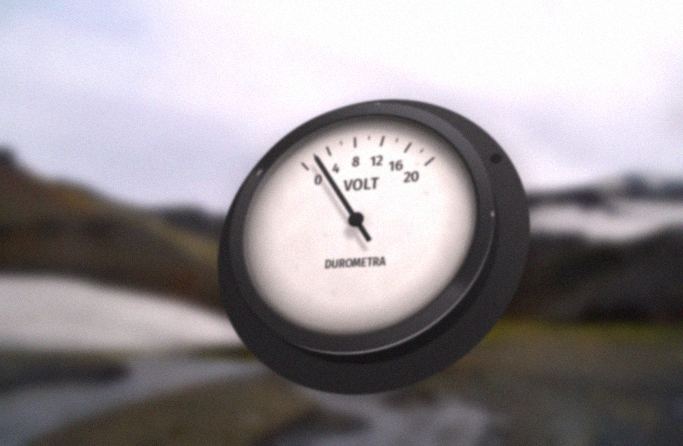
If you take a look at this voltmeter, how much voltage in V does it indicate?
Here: 2 V
